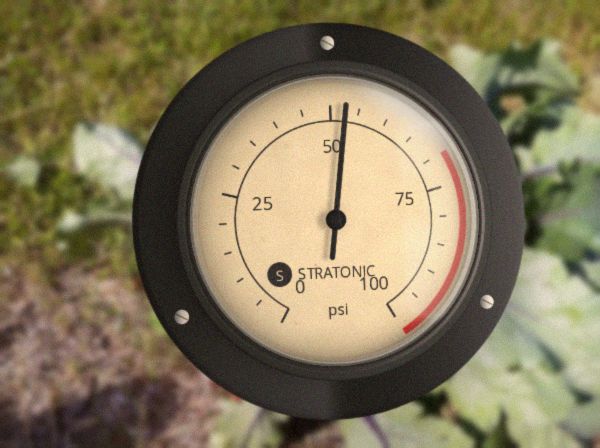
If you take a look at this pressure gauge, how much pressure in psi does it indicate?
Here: 52.5 psi
